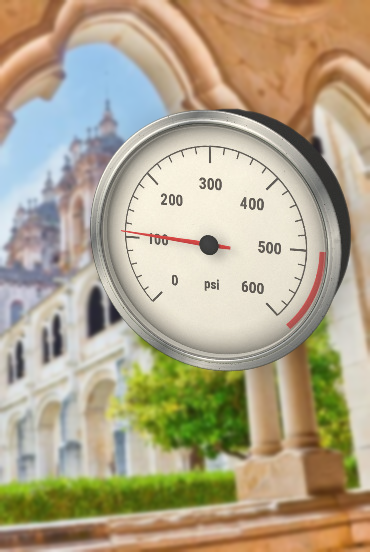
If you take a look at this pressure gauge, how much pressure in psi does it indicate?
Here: 110 psi
